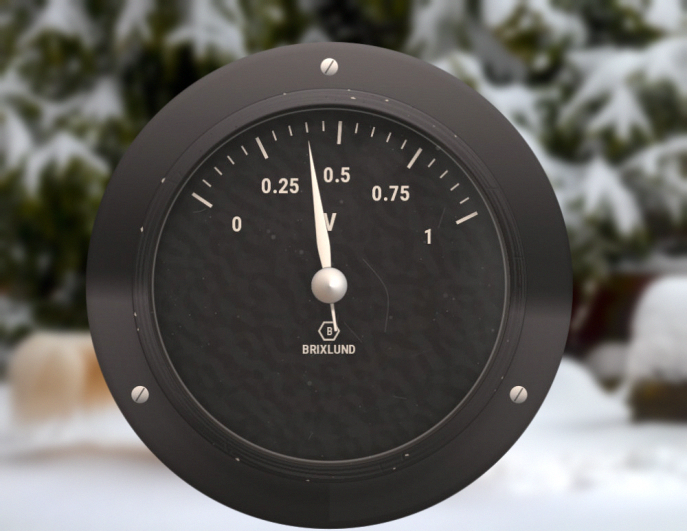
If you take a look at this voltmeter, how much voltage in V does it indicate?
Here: 0.4 V
